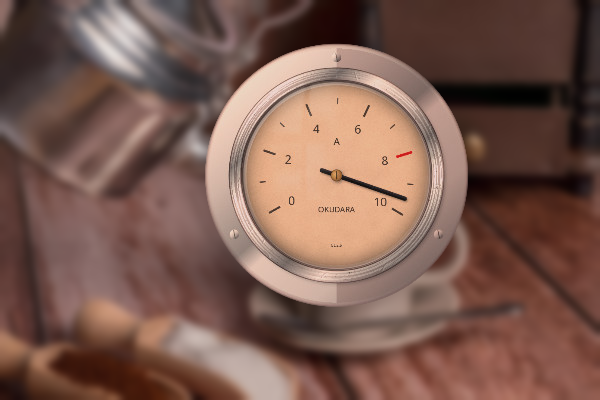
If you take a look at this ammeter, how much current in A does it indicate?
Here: 9.5 A
